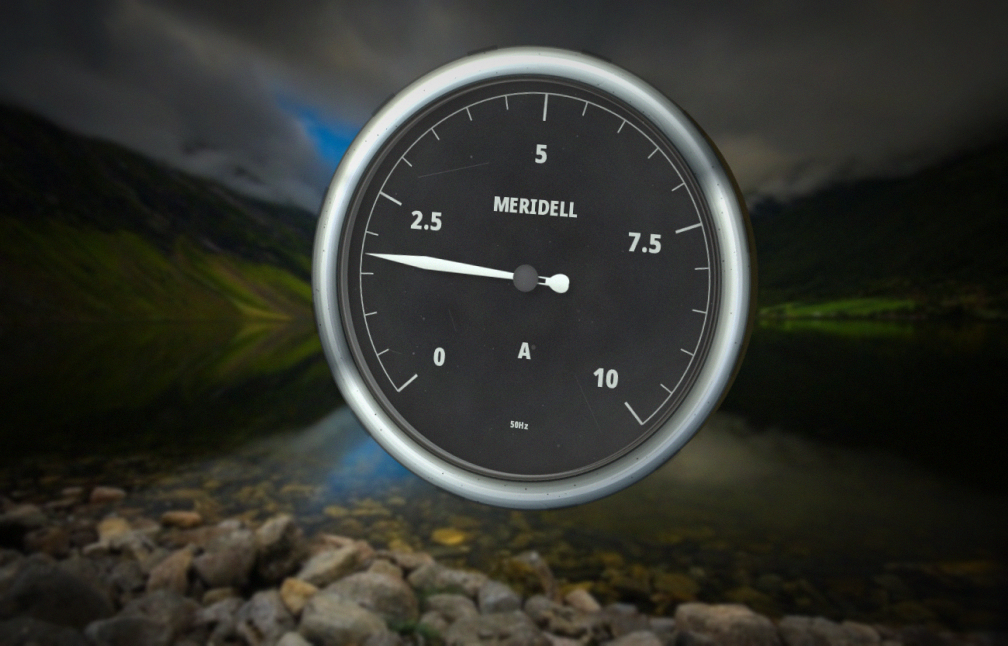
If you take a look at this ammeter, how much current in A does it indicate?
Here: 1.75 A
